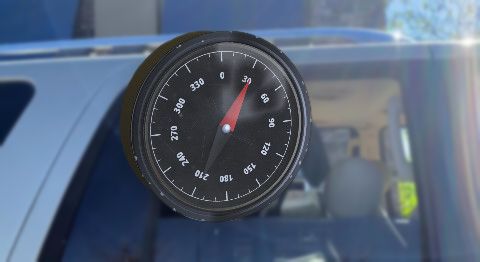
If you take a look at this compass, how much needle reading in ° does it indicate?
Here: 30 °
